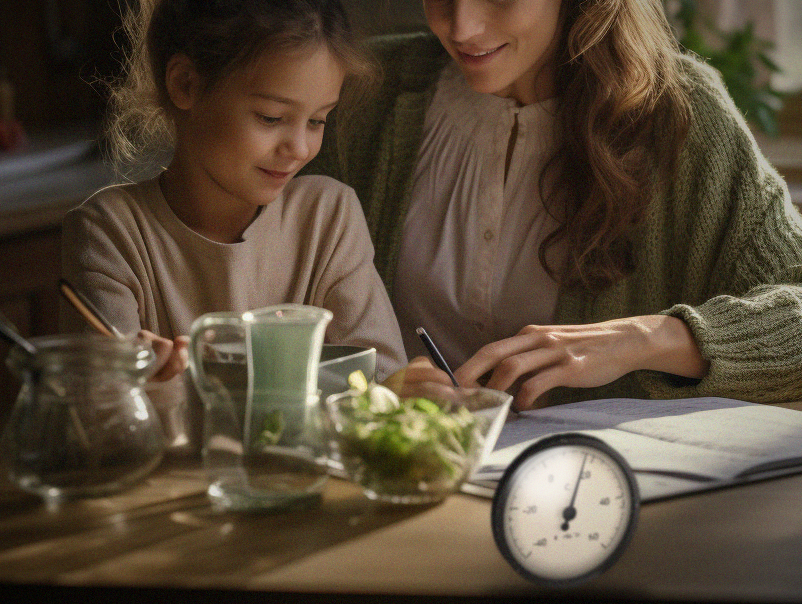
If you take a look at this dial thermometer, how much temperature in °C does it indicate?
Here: 16 °C
